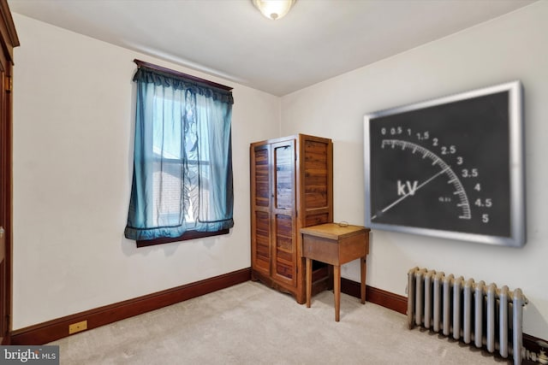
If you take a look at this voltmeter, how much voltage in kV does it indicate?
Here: 3 kV
